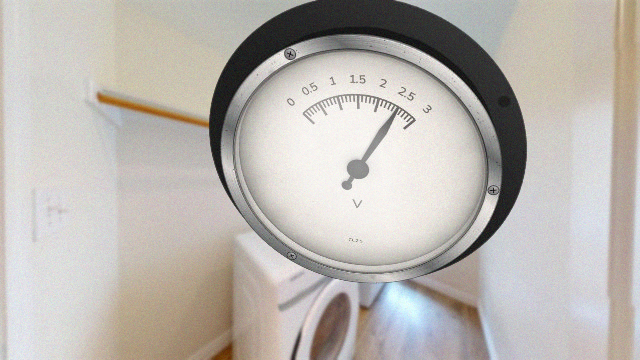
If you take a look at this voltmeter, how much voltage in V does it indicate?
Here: 2.5 V
